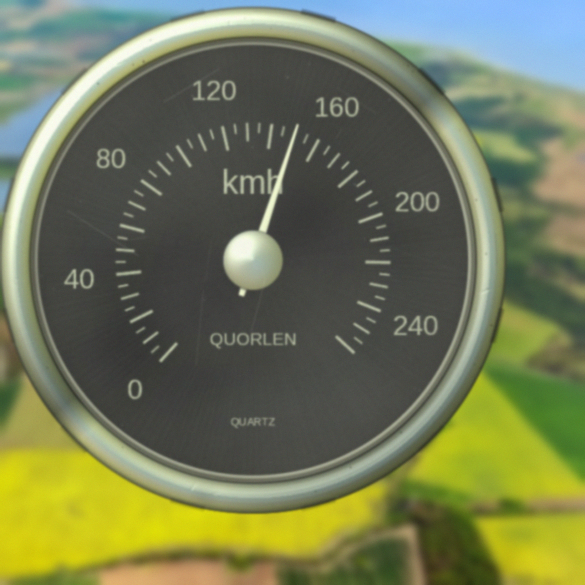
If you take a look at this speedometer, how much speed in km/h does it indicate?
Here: 150 km/h
